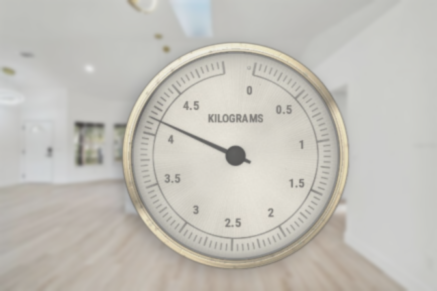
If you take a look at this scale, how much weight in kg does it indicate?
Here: 4.15 kg
